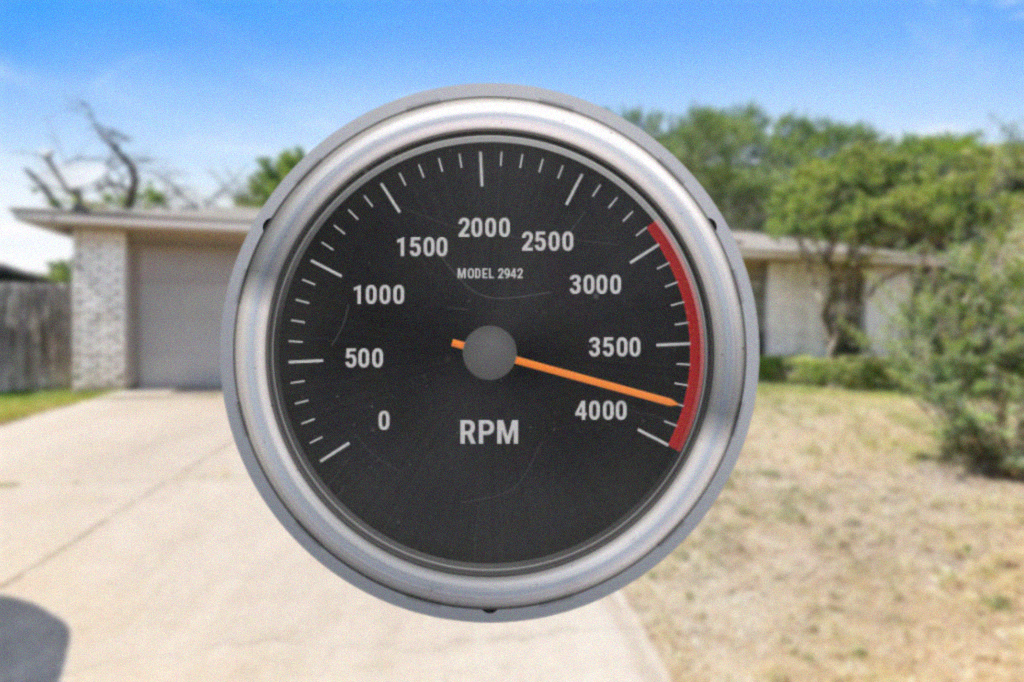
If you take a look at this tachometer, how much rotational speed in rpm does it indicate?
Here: 3800 rpm
